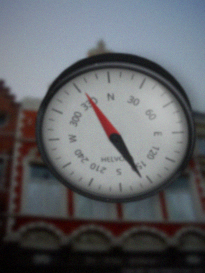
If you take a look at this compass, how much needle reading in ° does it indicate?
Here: 335 °
